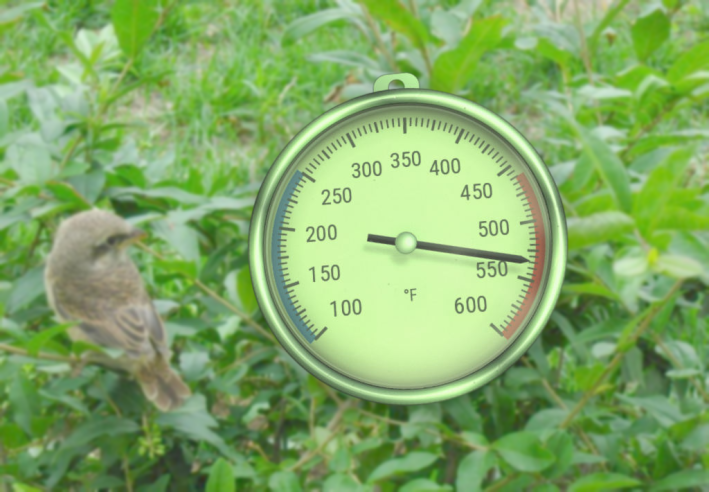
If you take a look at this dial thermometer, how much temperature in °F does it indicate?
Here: 535 °F
